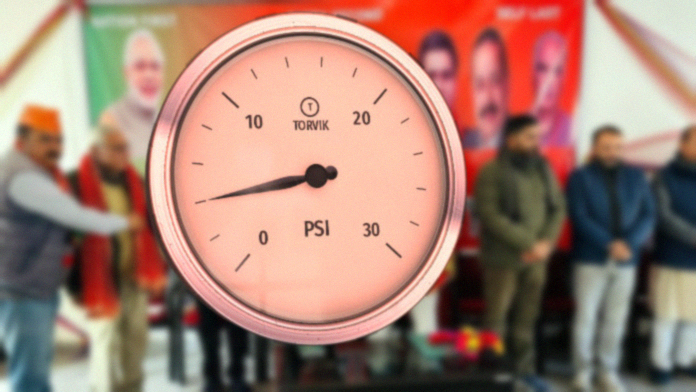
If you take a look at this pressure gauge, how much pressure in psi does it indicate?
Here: 4 psi
